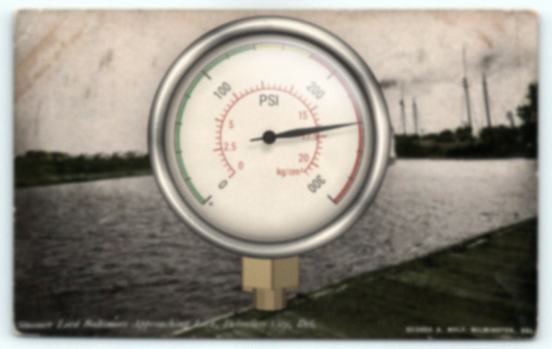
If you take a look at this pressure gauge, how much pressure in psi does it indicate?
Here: 240 psi
